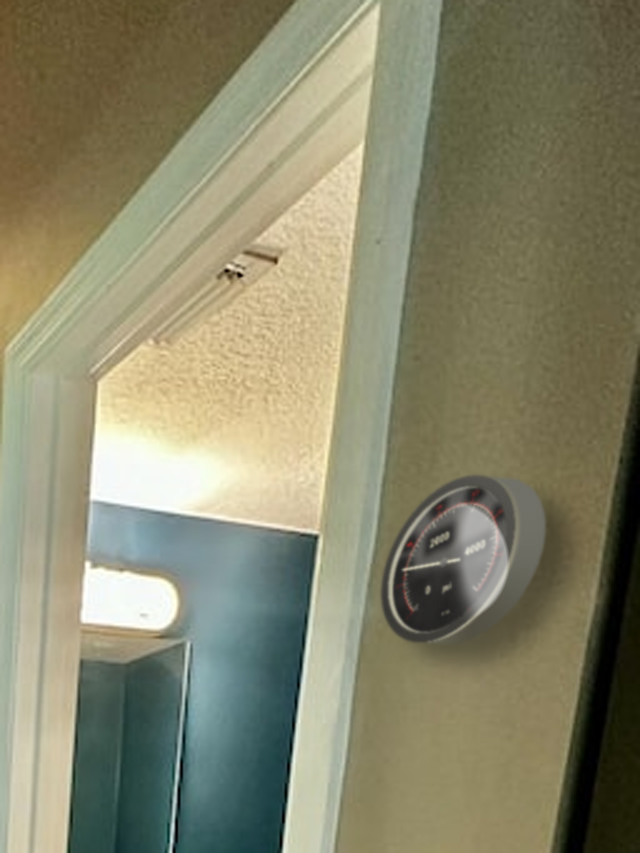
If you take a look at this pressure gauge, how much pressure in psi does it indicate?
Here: 1000 psi
